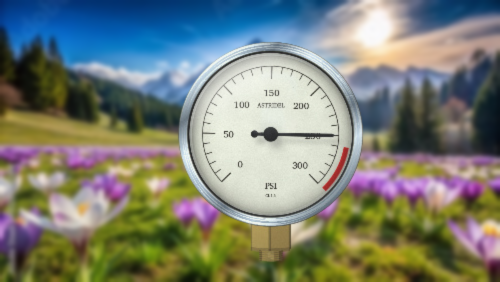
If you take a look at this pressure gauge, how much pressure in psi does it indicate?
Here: 250 psi
